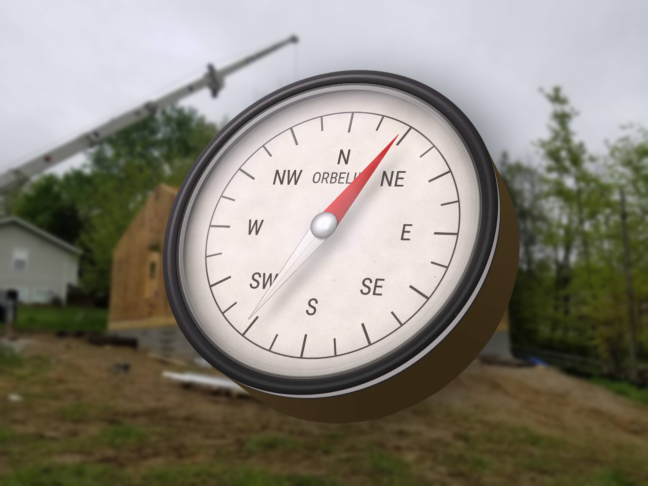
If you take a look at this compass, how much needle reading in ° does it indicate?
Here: 30 °
